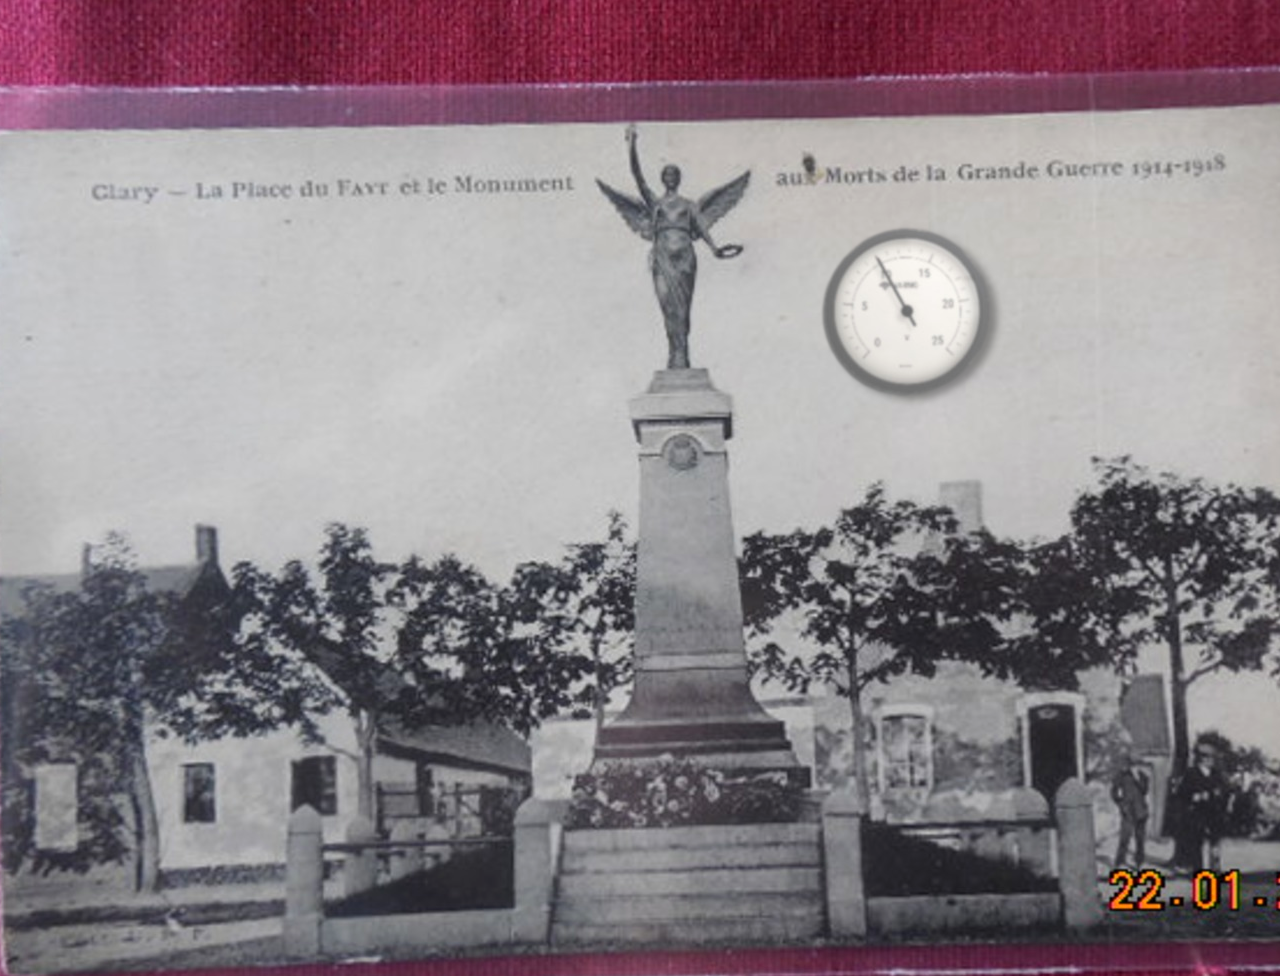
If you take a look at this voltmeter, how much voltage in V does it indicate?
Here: 10 V
